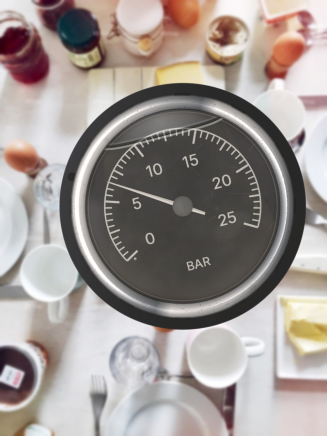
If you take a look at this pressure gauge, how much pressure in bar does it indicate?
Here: 6.5 bar
